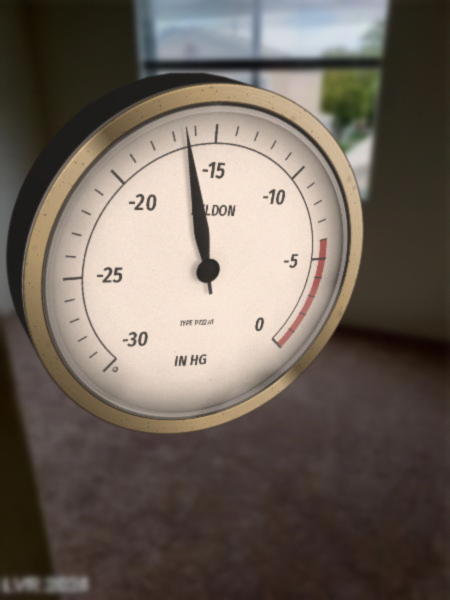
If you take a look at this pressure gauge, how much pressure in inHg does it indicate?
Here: -16.5 inHg
